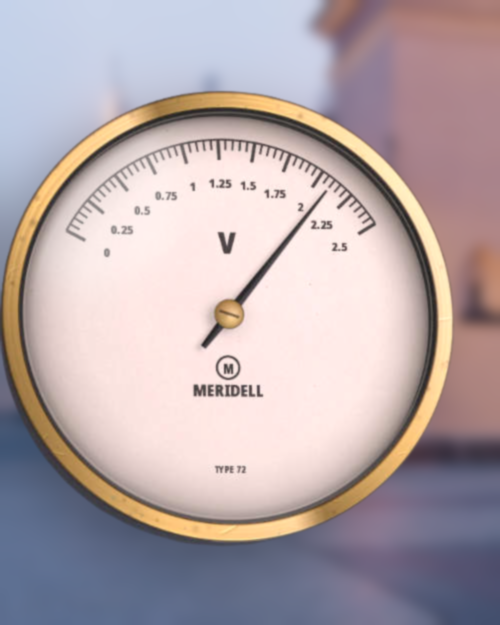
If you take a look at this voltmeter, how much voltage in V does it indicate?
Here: 2.1 V
